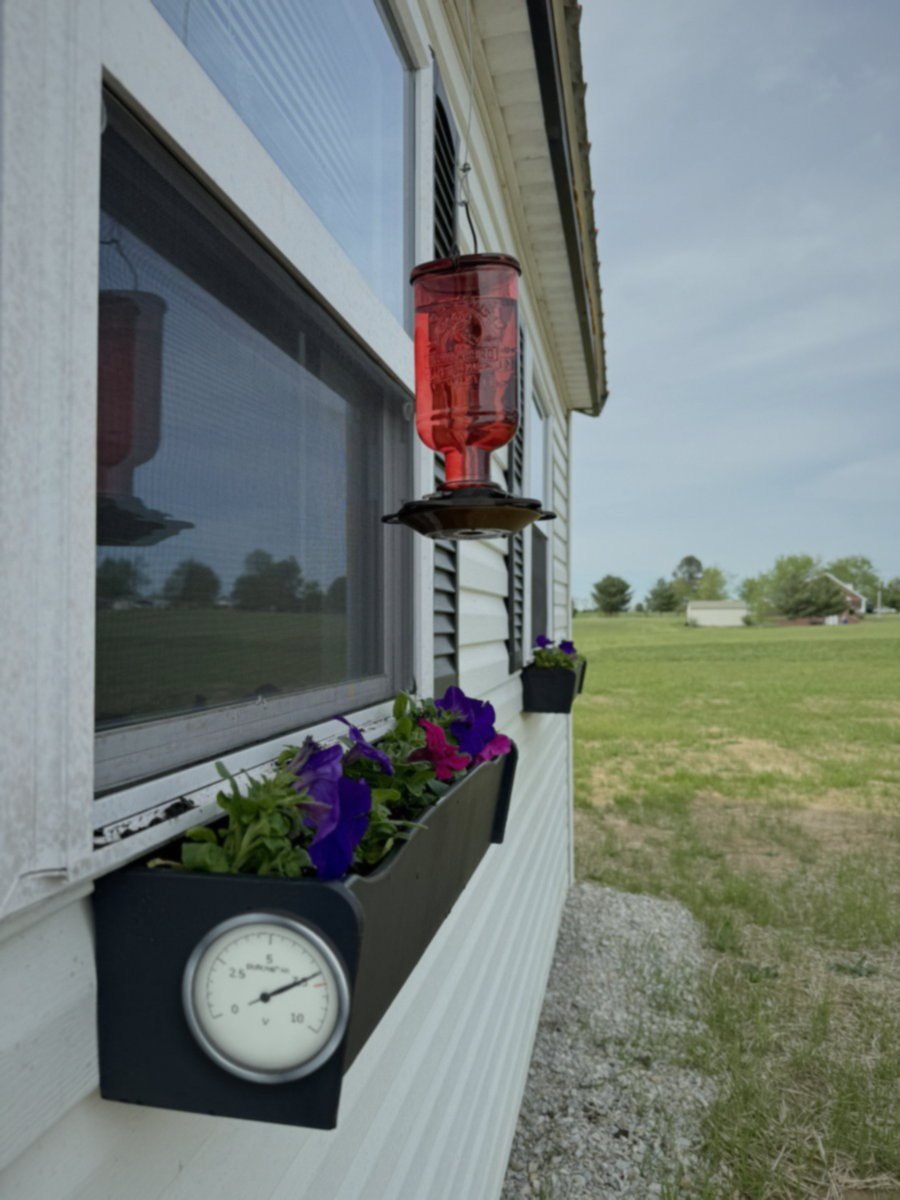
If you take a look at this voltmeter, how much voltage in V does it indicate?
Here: 7.5 V
